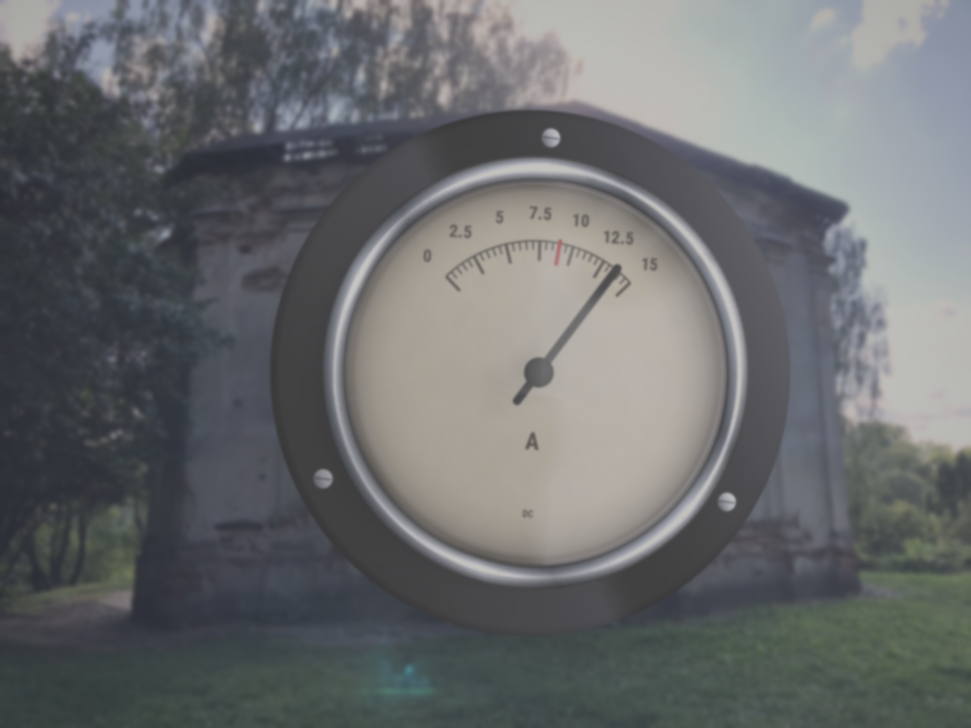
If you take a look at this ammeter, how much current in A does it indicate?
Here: 13.5 A
